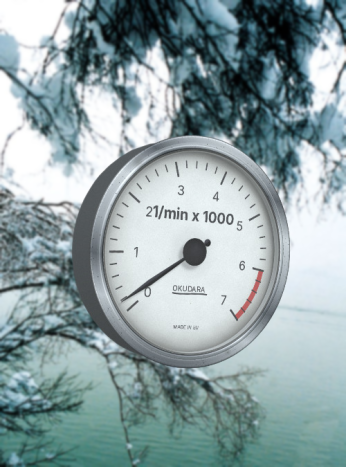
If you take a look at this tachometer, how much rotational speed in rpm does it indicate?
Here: 200 rpm
